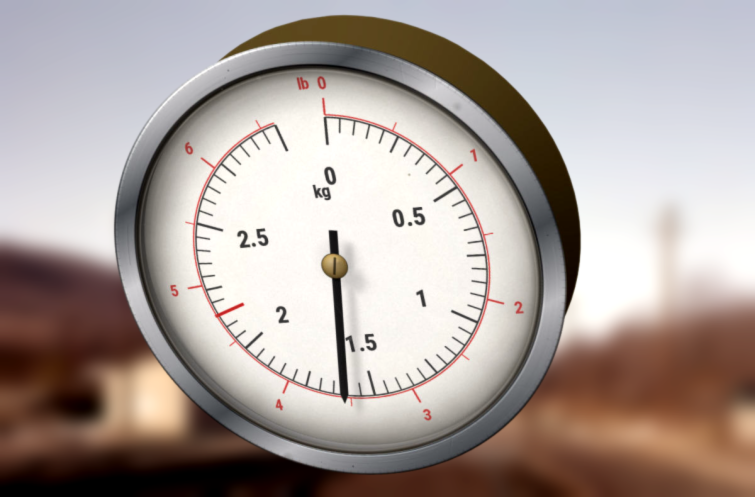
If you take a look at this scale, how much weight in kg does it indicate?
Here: 1.6 kg
